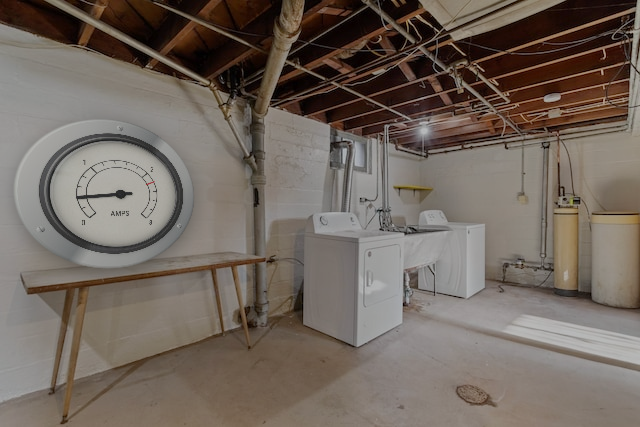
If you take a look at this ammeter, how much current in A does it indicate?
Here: 0.4 A
